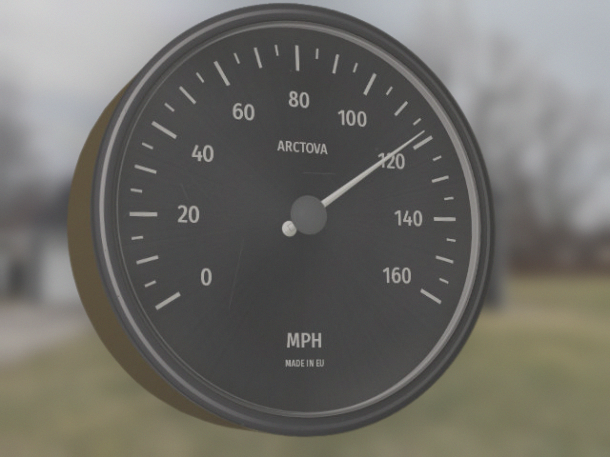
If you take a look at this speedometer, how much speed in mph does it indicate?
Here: 117.5 mph
